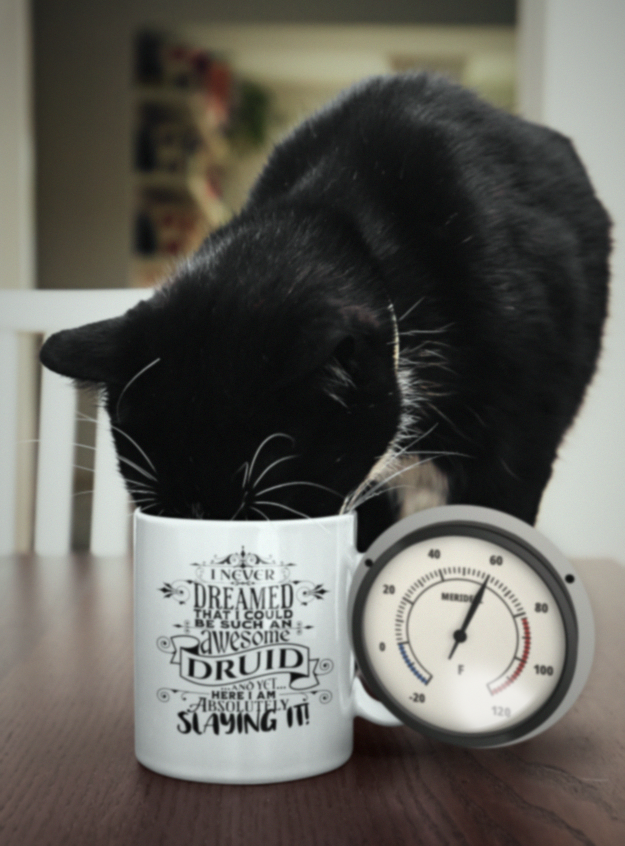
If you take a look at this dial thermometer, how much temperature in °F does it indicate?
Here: 60 °F
